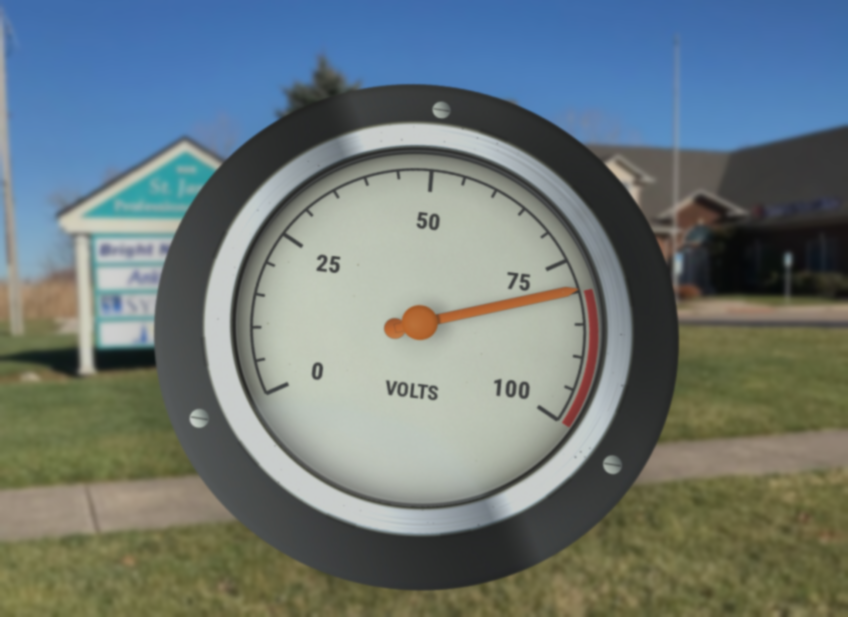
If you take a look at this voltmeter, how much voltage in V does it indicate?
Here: 80 V
